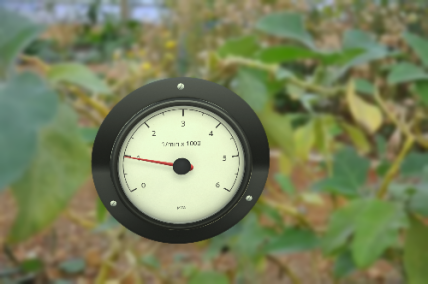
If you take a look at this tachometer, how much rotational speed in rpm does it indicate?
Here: 1000 rpm
